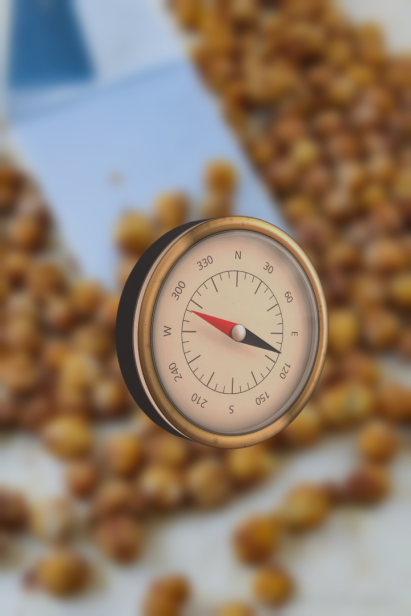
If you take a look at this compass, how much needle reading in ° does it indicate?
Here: 290 °
